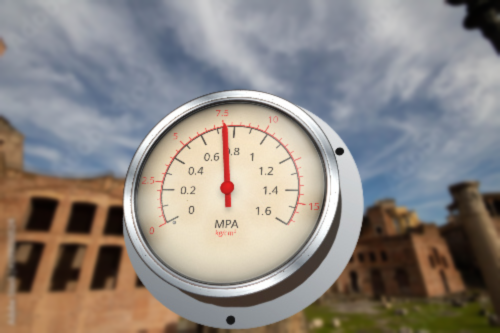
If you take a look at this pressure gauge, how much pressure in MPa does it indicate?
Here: 0.75 MPa
